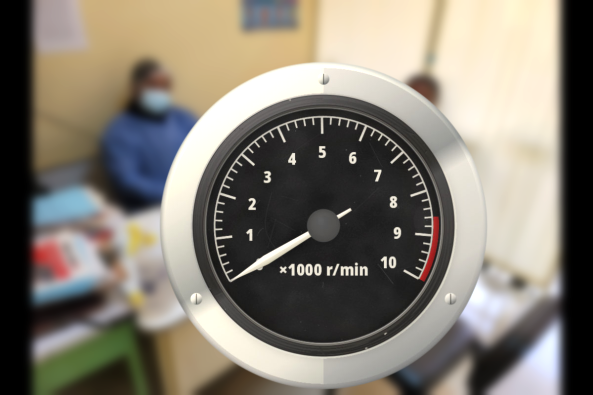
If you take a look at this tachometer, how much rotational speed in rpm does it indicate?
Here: 0 rpm
